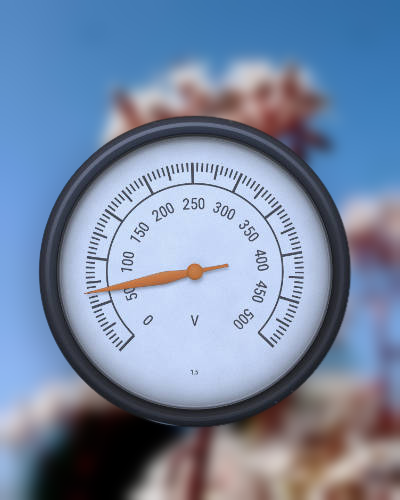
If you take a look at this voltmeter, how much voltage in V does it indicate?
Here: 65 V
